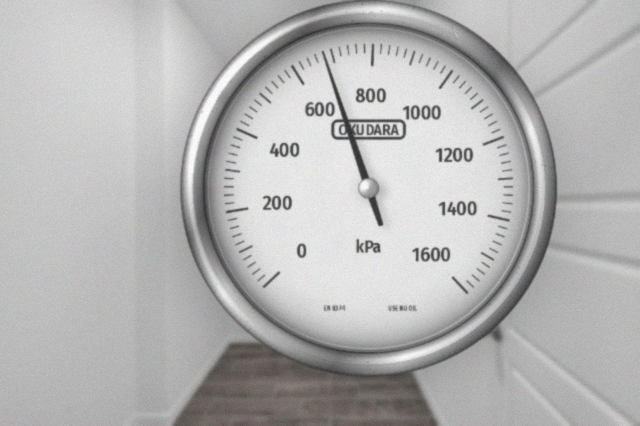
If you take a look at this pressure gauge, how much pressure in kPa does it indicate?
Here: 680 kPa
